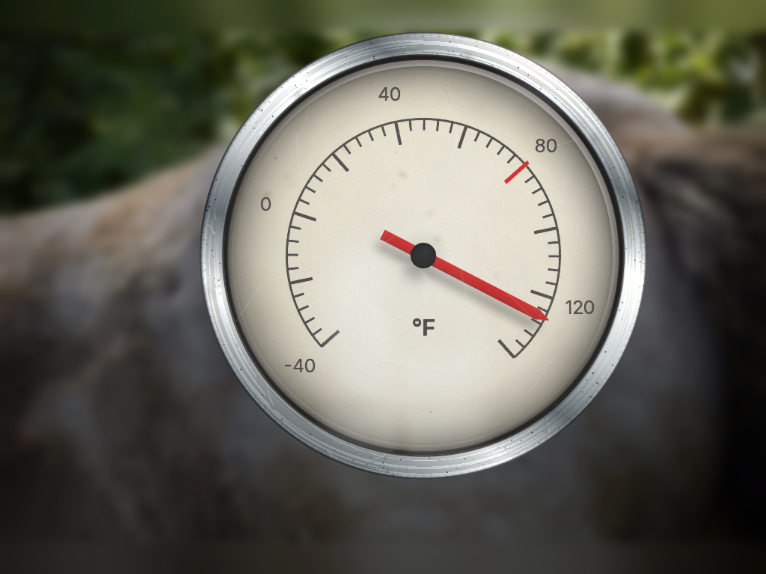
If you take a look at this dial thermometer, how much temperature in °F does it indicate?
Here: 126 °F
